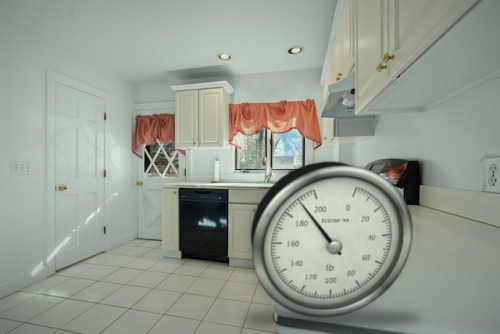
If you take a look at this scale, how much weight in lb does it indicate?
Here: 190 lb
